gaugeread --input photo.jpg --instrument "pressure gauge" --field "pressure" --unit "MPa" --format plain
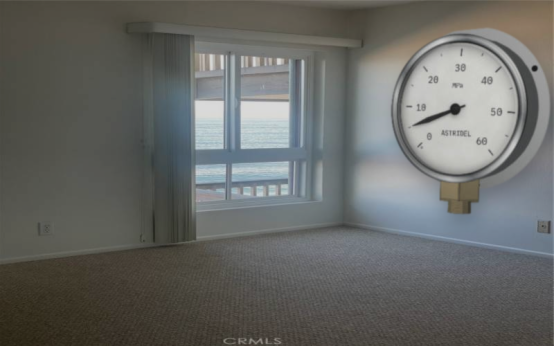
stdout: 5 MPa
